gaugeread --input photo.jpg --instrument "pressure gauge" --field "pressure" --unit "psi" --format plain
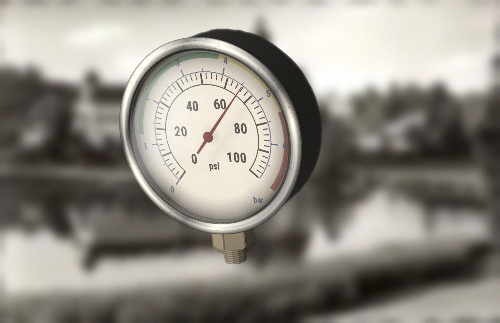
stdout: 66 psi
